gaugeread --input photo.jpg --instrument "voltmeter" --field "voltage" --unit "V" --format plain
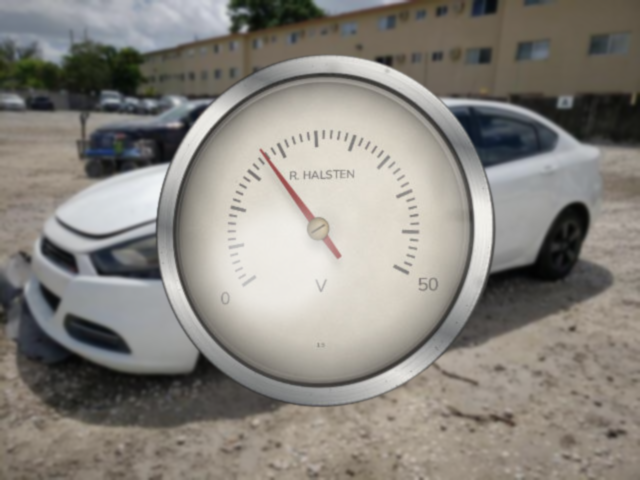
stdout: 18 V
